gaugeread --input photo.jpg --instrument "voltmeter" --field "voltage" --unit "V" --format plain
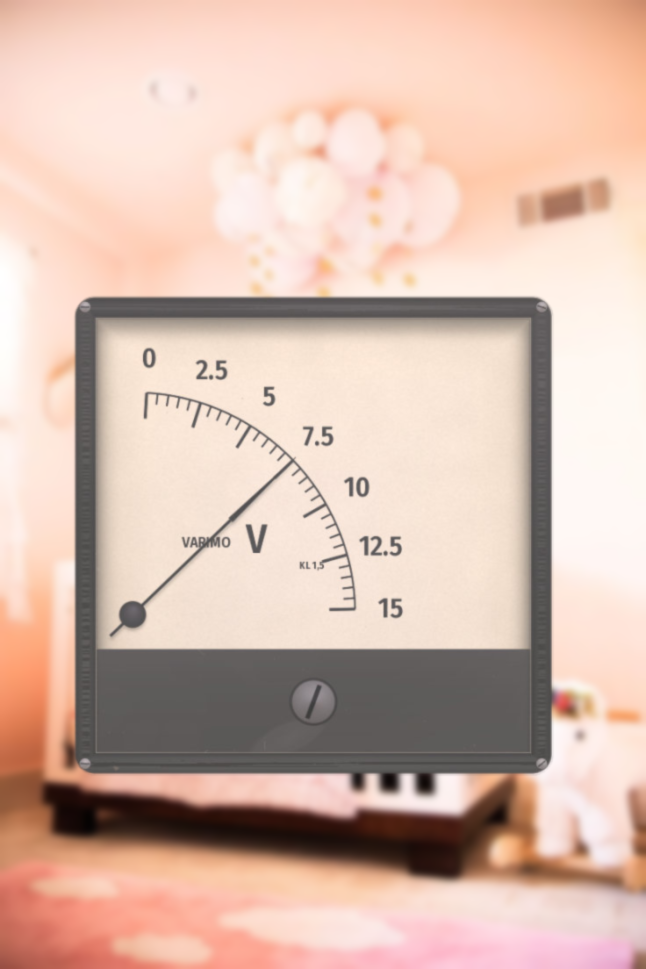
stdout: 7.5 V
